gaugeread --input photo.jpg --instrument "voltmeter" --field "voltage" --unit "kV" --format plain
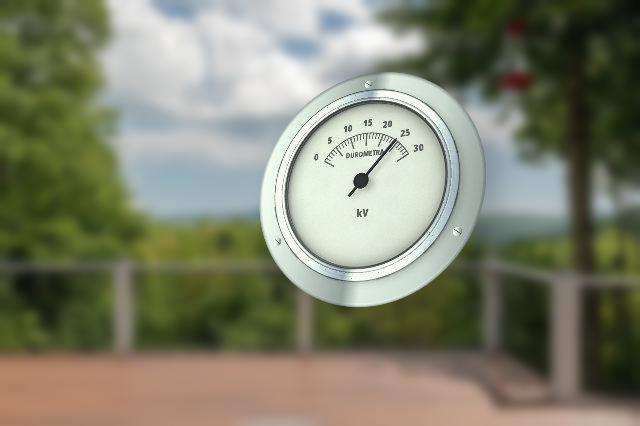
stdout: 25 kV
